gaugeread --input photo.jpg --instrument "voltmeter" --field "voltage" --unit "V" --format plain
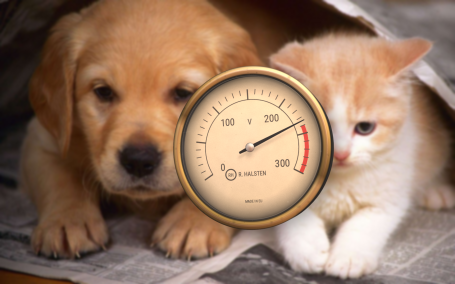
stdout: 235 V
